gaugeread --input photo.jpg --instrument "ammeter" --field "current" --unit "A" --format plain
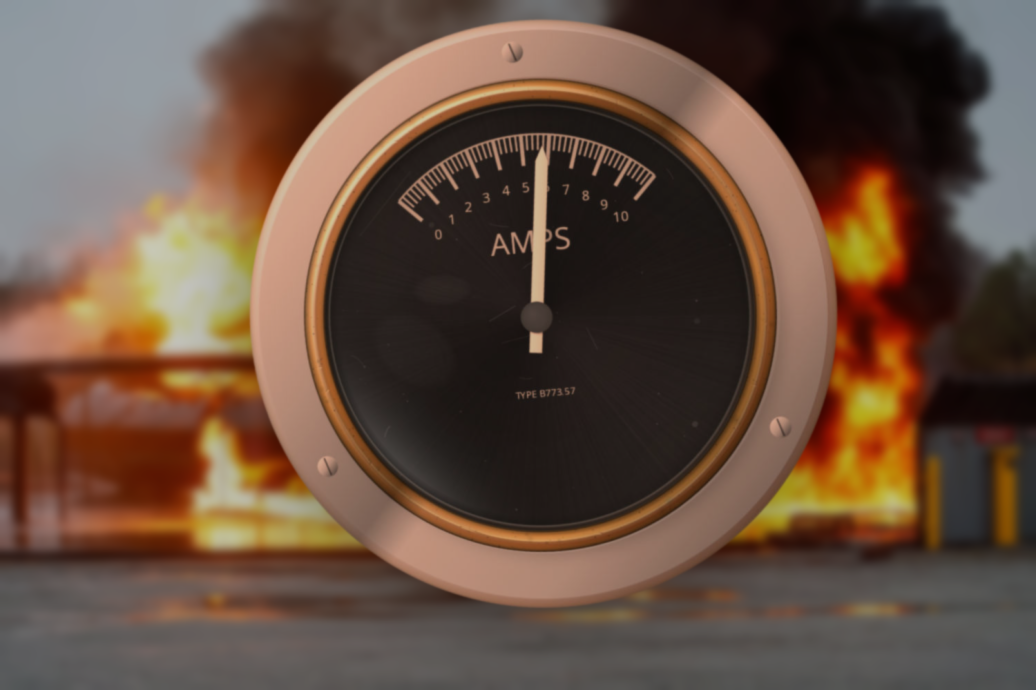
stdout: 5.8 A
